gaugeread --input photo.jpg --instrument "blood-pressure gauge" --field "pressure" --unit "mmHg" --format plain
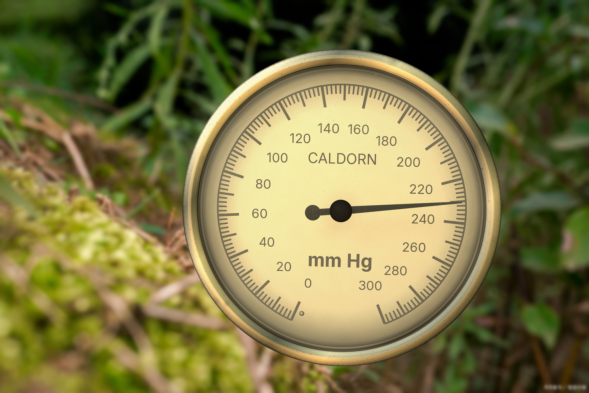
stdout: 230 mmHg
